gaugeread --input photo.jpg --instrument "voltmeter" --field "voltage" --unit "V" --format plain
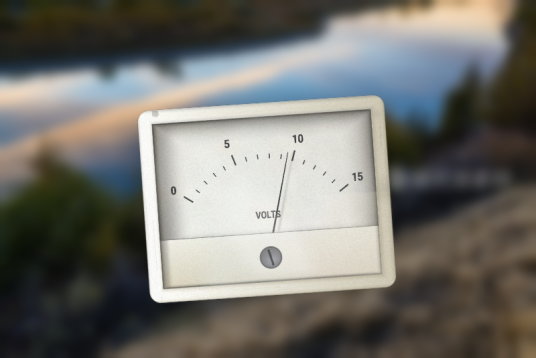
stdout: 9.5 V
